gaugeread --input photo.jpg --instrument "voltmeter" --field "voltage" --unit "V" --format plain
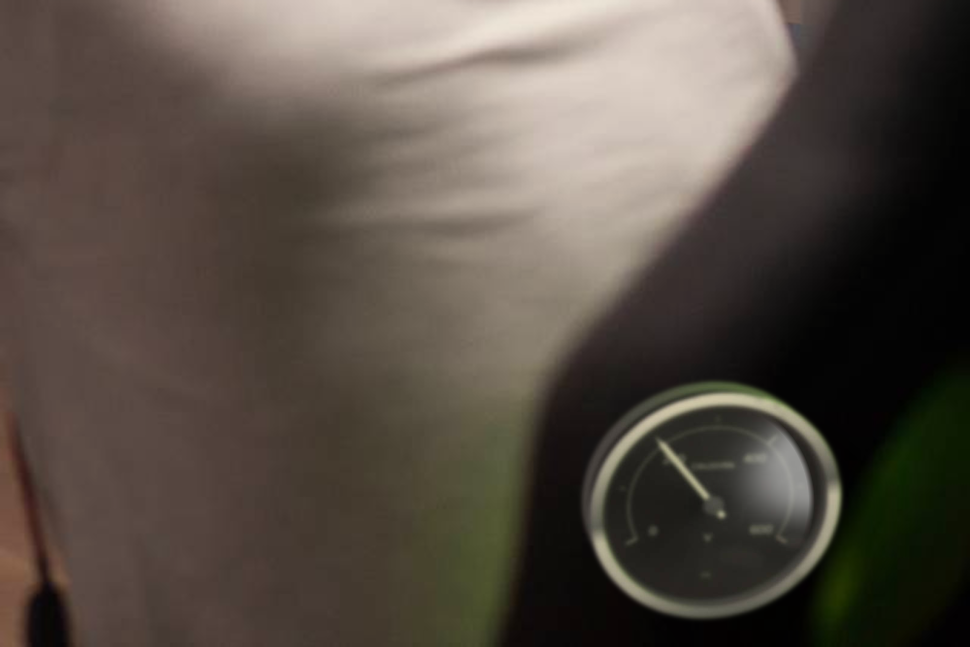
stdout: 200 V
